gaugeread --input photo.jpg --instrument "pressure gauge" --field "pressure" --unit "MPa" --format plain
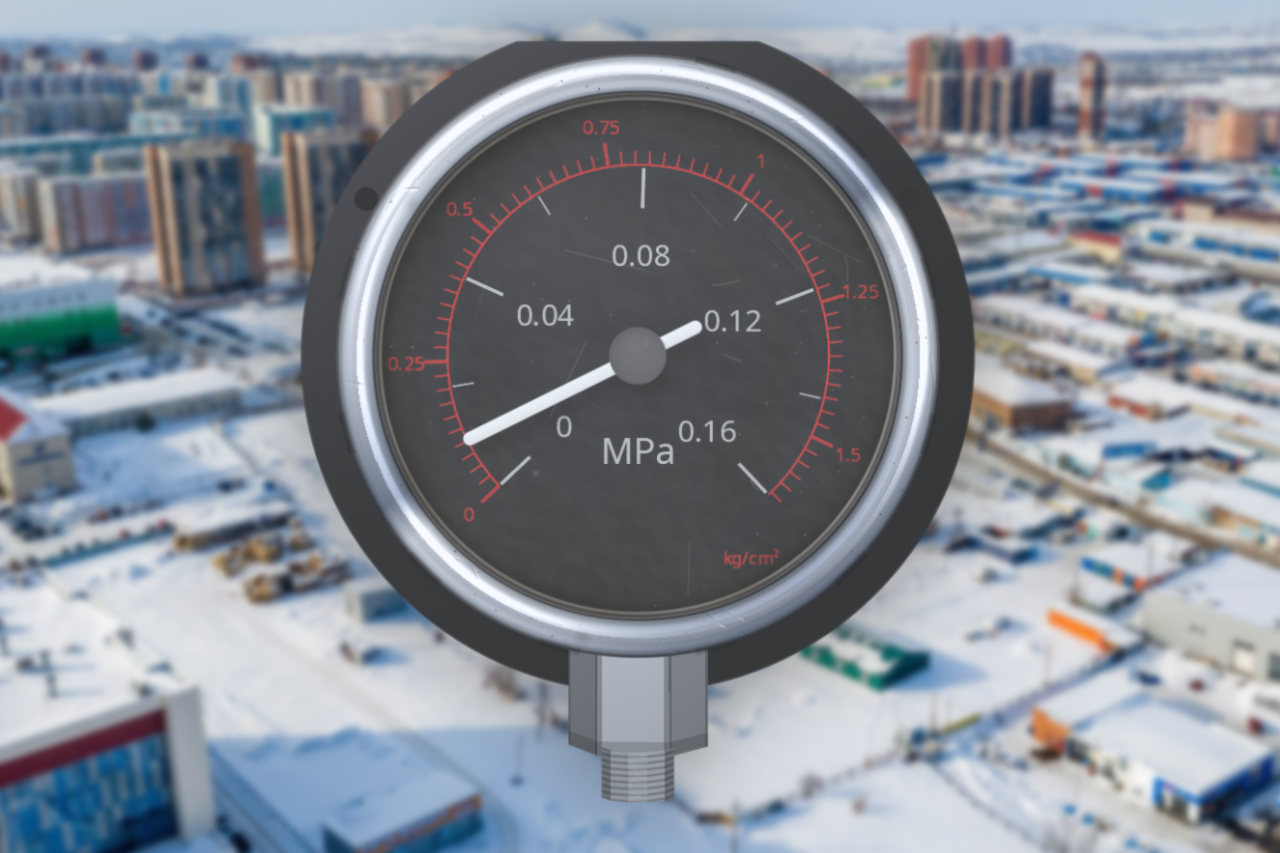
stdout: 0.01 MPa
